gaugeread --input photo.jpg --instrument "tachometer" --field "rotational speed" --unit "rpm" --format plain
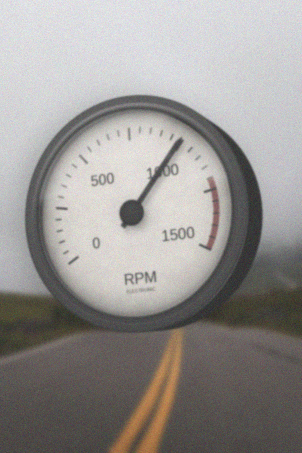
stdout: 1000 rpm
